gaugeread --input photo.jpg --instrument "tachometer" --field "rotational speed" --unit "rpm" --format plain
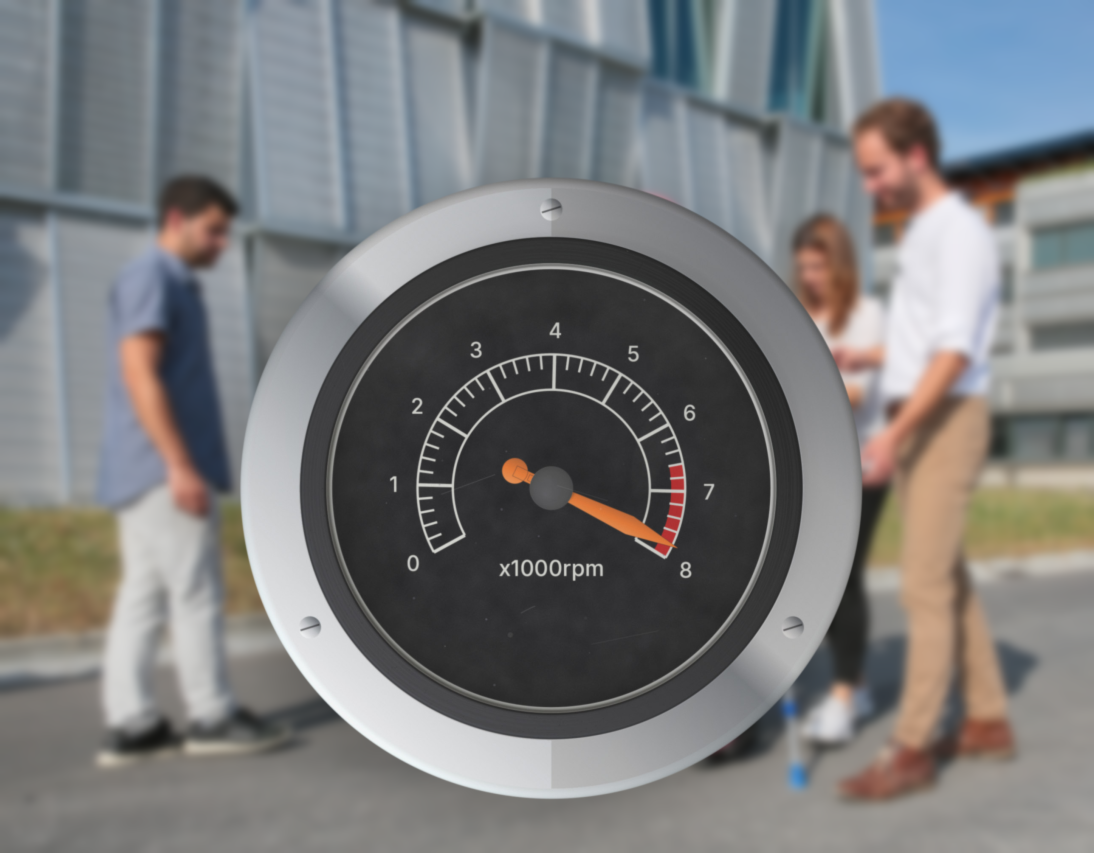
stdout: 7800 rpm
